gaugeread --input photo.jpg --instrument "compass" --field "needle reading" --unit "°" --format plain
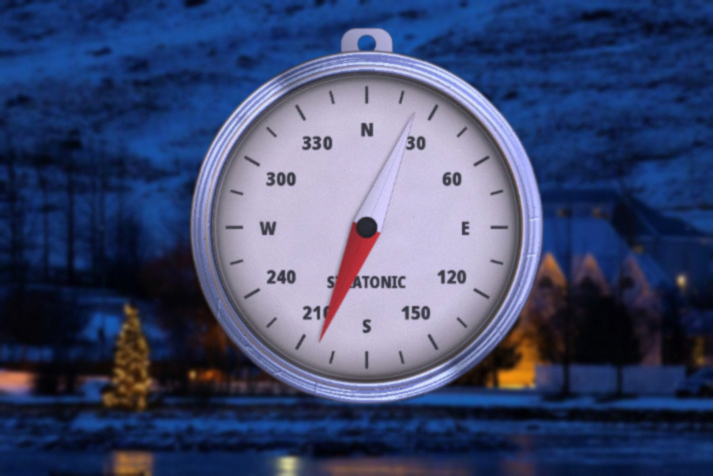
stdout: 202.5 °
